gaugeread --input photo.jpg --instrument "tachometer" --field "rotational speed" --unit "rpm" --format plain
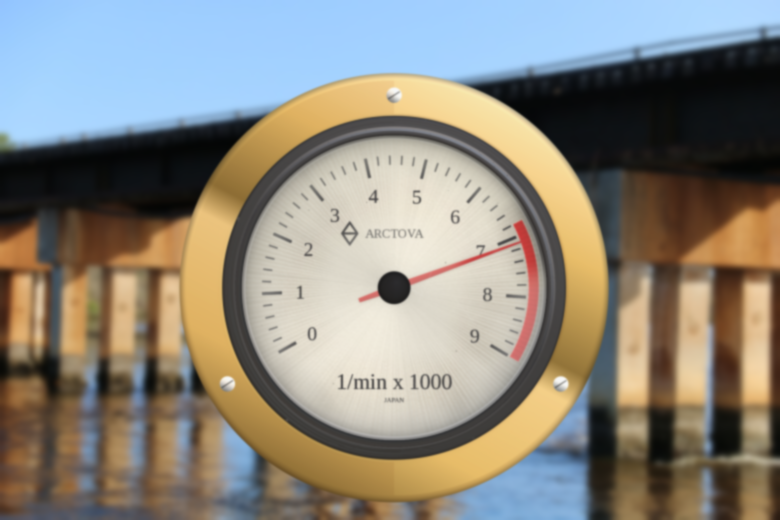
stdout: 7100 rpm
